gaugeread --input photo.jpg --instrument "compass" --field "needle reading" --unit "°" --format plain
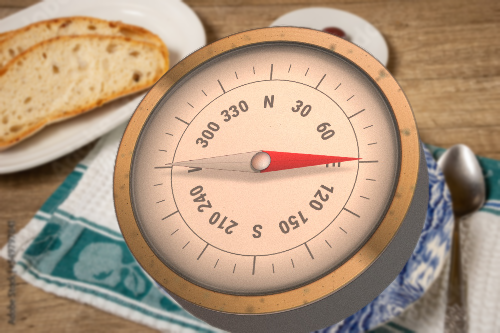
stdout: 90 °
